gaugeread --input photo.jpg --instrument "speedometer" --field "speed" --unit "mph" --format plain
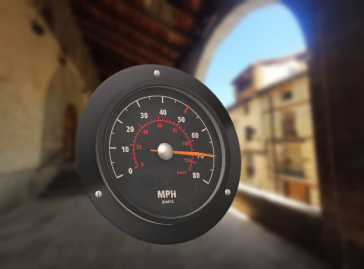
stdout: 70 mph
